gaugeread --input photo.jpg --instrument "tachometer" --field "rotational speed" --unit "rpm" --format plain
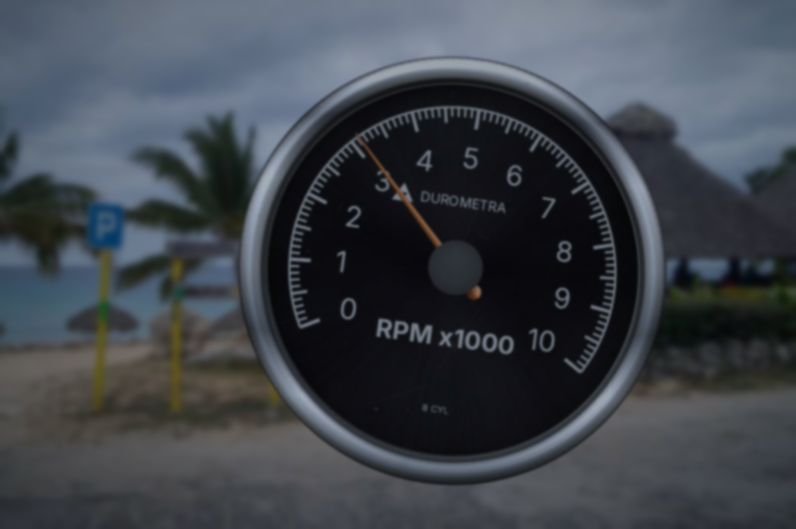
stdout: 3100 rpm
